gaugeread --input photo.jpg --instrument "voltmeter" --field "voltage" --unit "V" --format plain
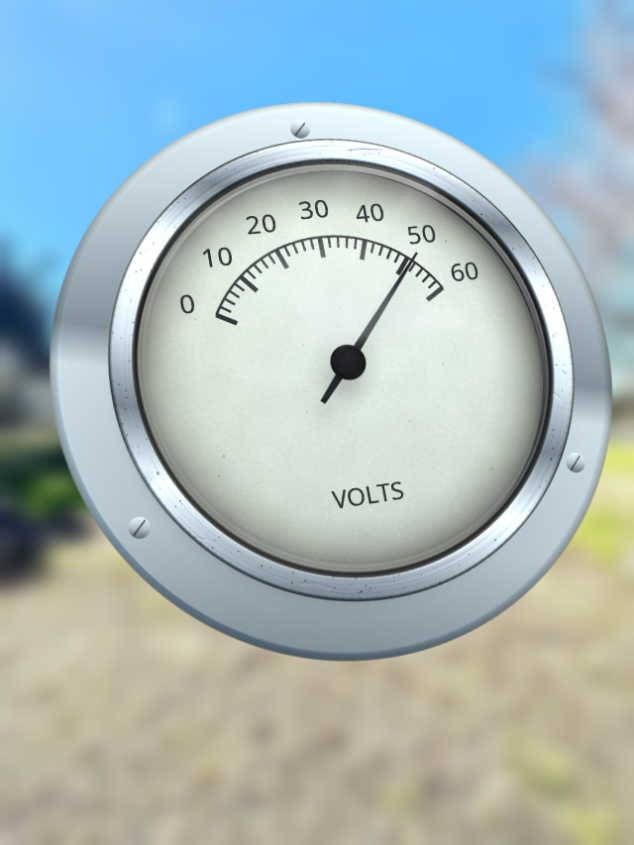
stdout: 51 V
